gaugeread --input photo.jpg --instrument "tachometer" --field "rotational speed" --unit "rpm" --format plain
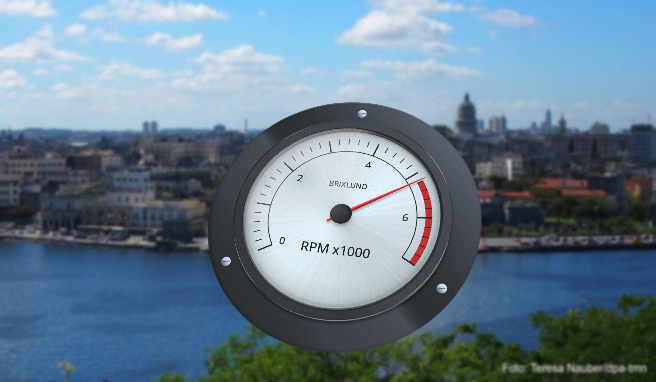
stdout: 5200 rpm
